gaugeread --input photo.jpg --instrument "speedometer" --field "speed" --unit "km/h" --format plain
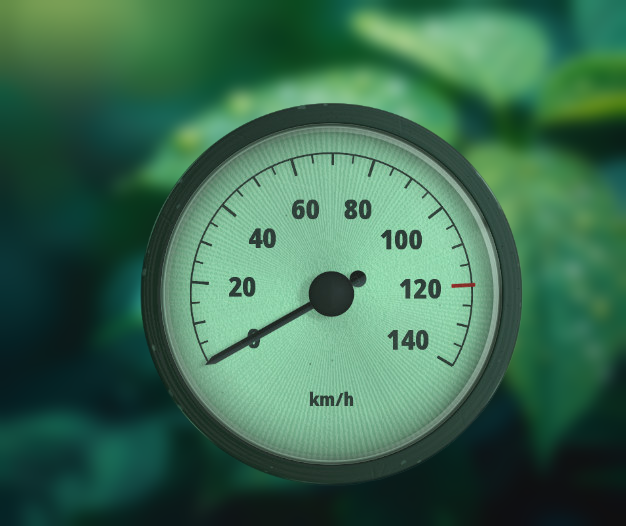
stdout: 0 km/h
